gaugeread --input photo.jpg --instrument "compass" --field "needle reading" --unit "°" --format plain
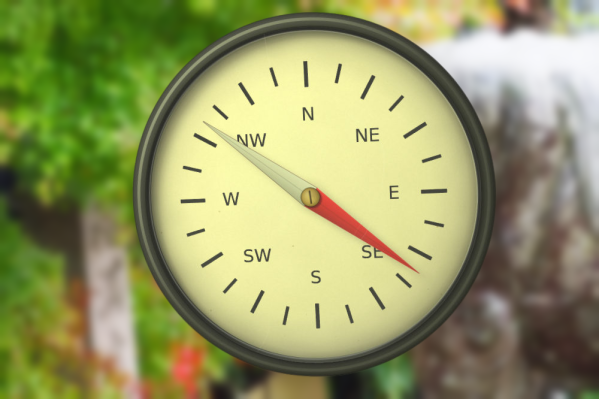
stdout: 127.5 °
